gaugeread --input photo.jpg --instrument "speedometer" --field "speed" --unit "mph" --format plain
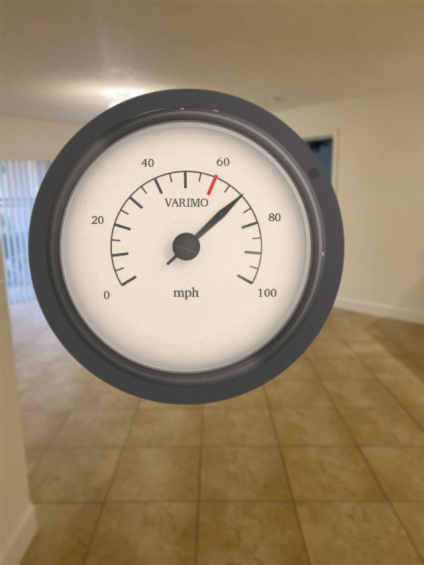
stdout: 70 mph
